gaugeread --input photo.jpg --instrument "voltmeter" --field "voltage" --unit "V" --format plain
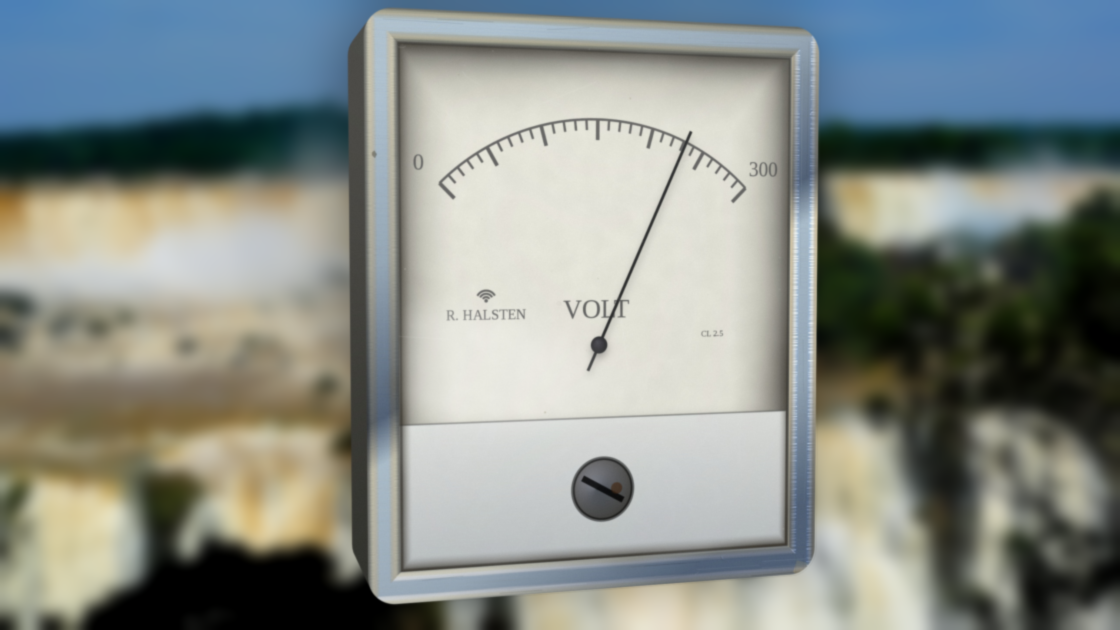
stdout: 230 V
